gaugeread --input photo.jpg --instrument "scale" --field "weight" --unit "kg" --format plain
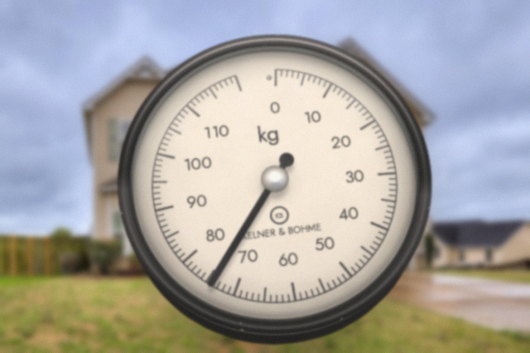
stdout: 74 kg
